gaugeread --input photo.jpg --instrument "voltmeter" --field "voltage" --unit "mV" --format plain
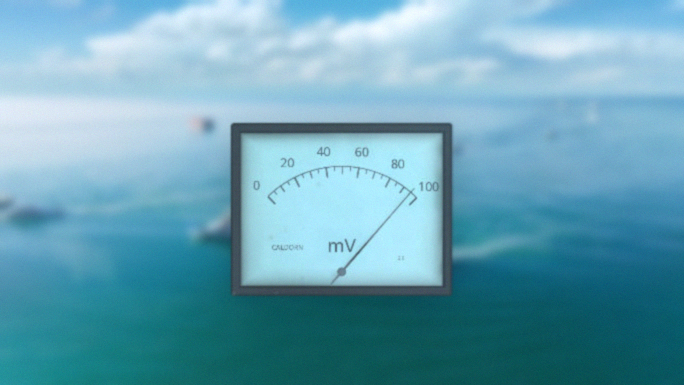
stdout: 95 mV
